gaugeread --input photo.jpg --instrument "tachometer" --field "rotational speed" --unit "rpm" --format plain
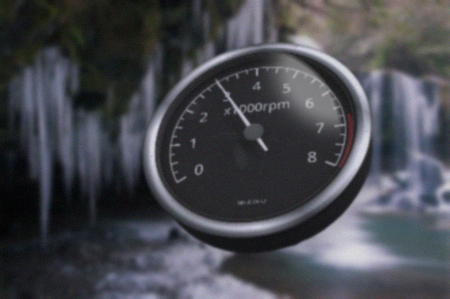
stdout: 3000 rpm
